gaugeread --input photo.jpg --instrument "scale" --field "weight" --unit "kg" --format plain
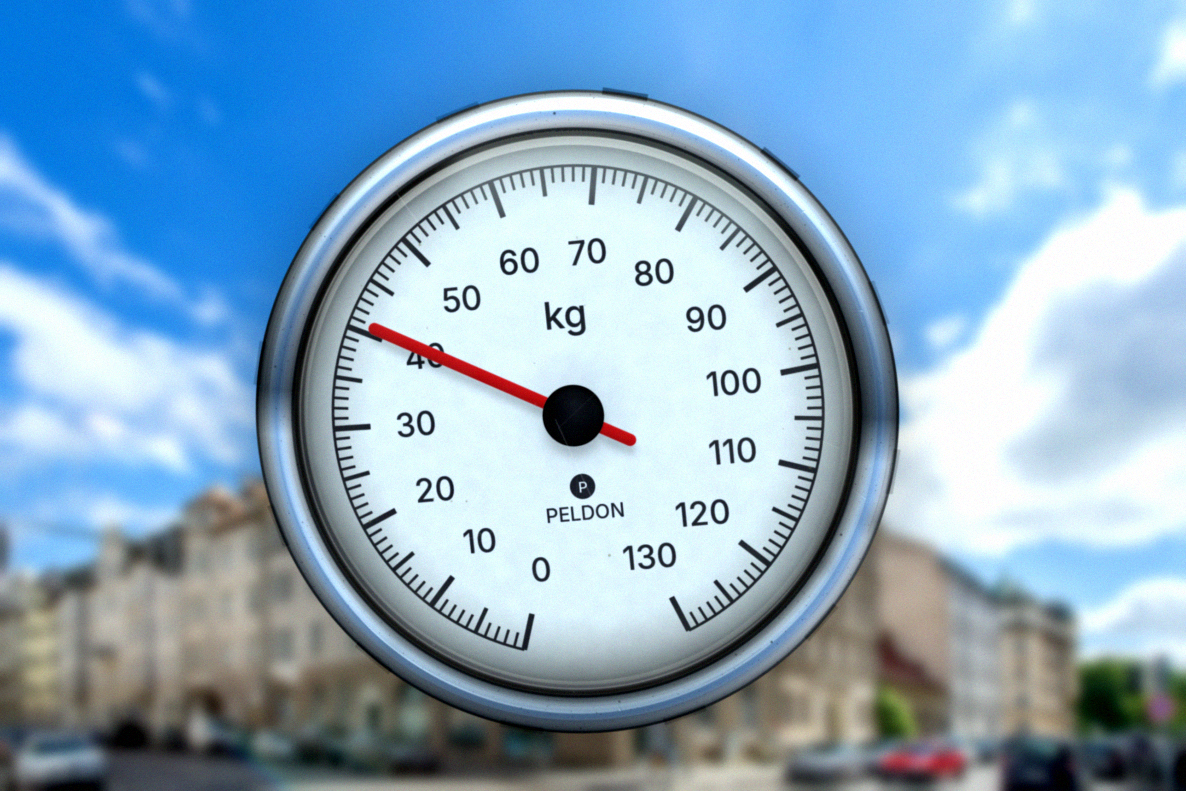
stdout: 41 kg
